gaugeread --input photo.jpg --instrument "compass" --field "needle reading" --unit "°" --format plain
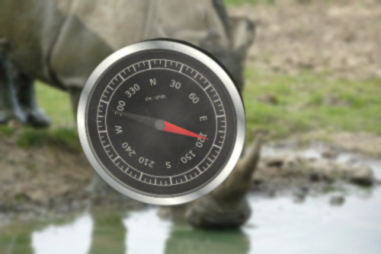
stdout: 115 °
